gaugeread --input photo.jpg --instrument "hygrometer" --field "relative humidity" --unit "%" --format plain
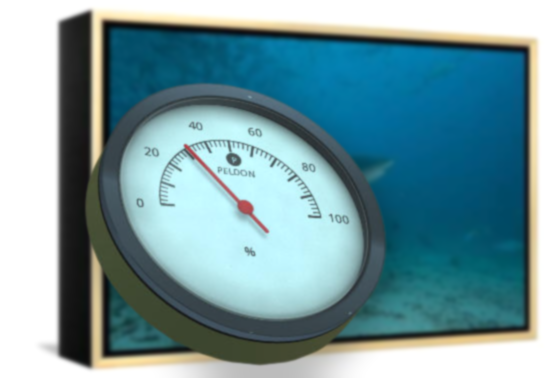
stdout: 30 %
